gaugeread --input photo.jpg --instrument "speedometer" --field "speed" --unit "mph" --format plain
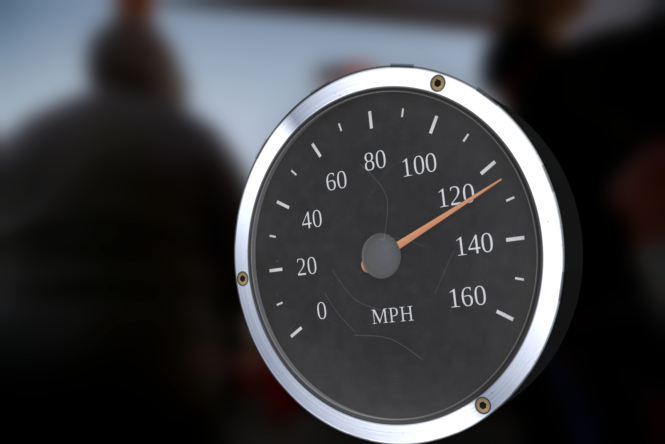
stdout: 125 mph
